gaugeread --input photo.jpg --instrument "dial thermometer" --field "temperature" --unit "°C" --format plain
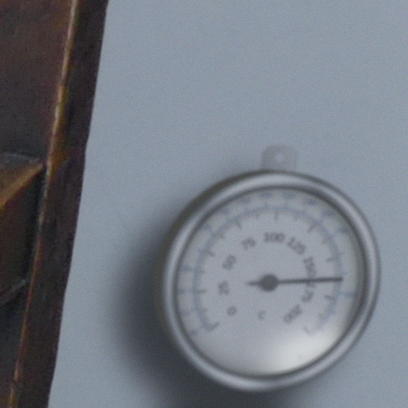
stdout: 162.5 °C
